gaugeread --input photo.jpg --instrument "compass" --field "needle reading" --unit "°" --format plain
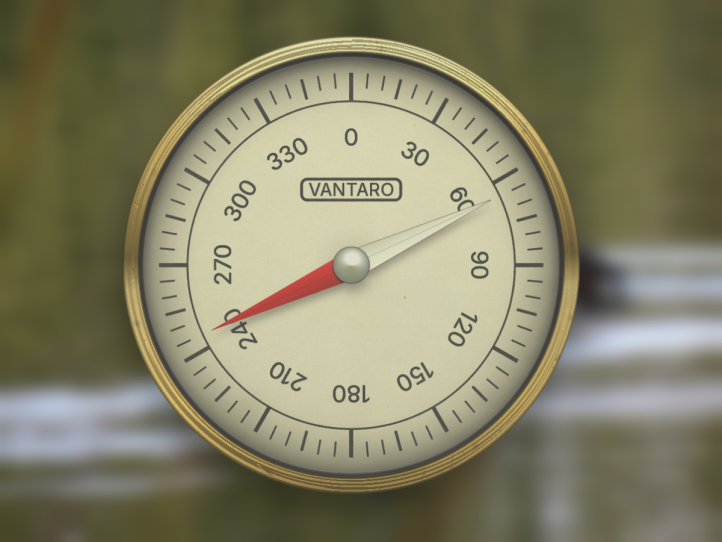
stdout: 245 °
